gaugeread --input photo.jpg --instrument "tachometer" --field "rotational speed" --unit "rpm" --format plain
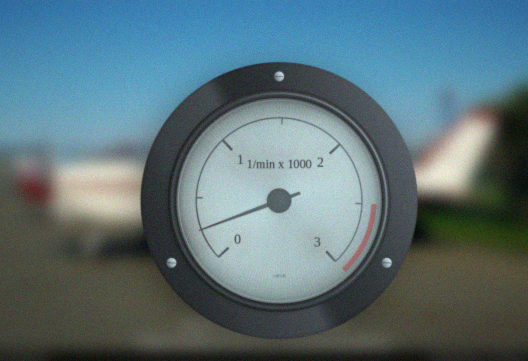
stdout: 250 rpm
